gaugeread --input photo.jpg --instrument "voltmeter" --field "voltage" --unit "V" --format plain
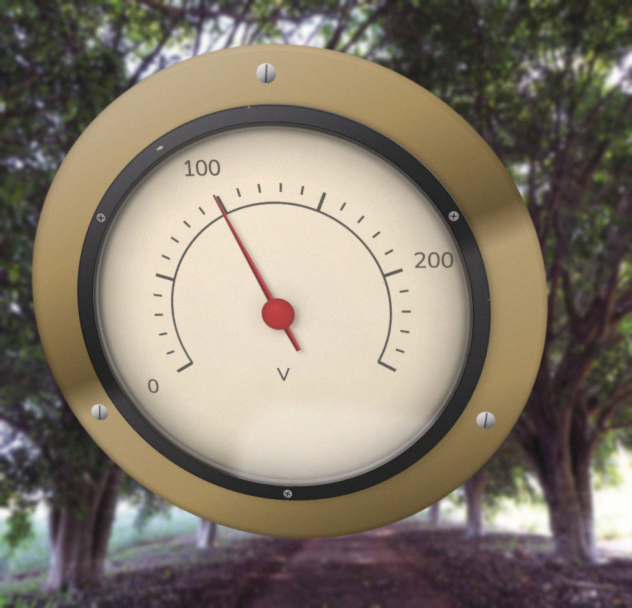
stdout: 100 V
